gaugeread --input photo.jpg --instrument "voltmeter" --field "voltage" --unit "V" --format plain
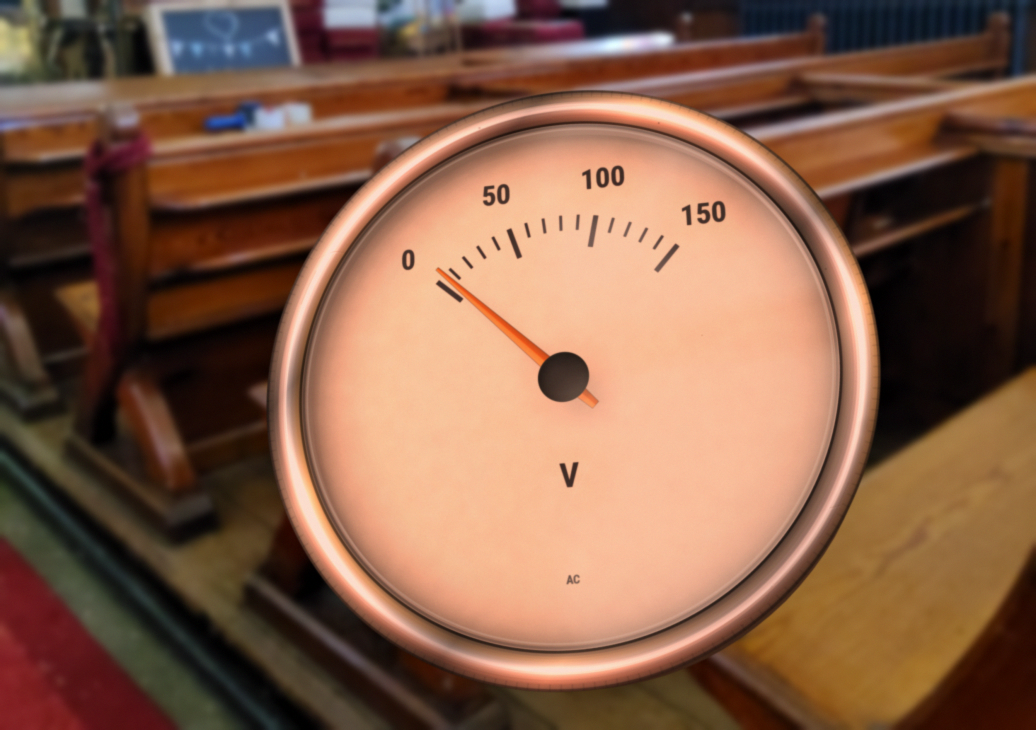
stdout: 5 V
